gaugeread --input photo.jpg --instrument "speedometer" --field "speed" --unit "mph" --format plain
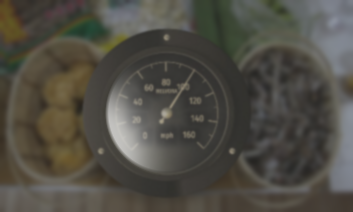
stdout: 100 mph
